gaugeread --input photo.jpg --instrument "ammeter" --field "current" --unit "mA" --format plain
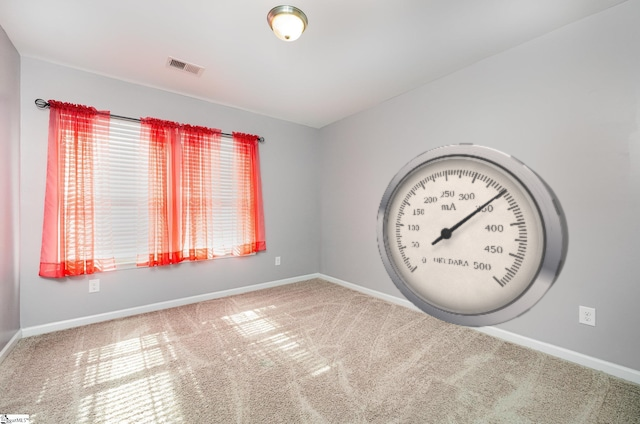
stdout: 350 mA
